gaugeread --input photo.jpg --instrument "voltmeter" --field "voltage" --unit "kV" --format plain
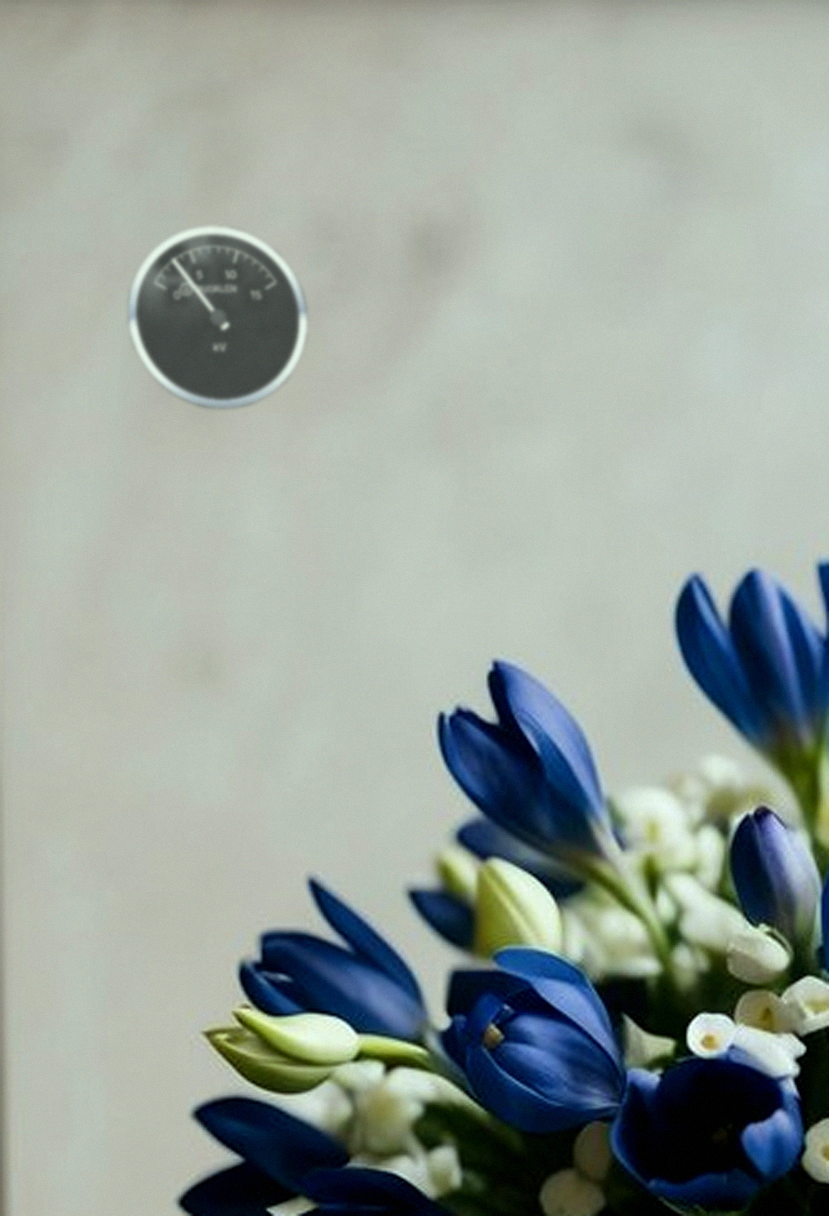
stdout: 3 kV
